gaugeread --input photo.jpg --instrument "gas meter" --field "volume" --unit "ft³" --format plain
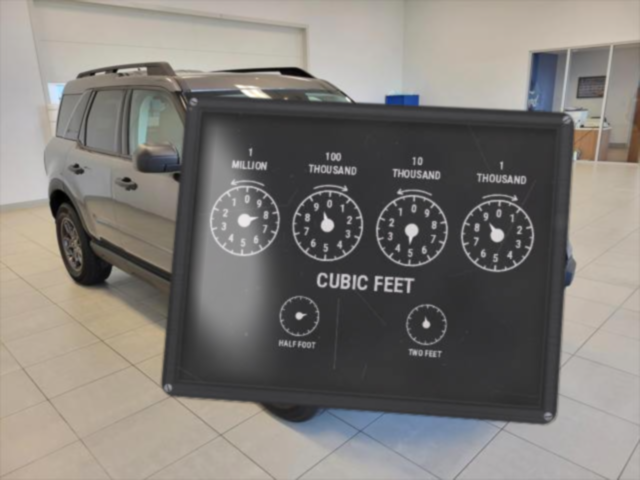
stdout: 794900 ft³
